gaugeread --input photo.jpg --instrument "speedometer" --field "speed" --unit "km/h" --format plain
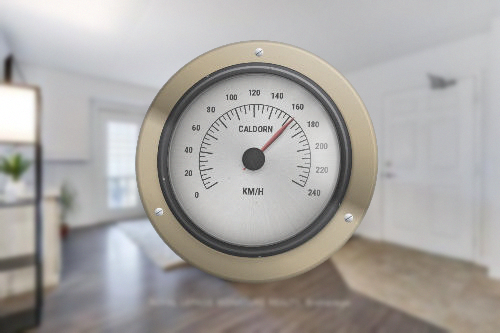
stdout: 165 km/h
